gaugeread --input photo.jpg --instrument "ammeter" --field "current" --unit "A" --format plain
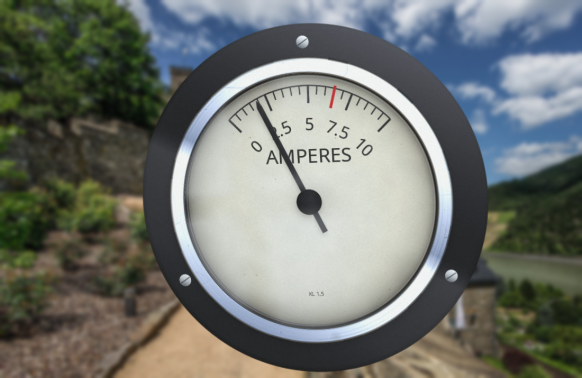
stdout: 2 A
